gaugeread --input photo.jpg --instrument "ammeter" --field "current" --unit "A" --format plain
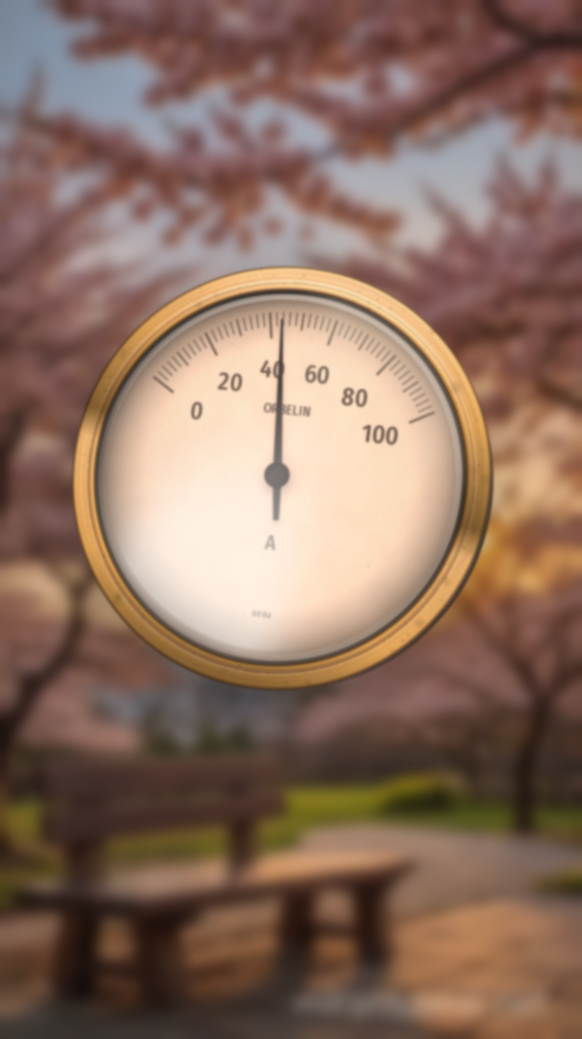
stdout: 44 A
